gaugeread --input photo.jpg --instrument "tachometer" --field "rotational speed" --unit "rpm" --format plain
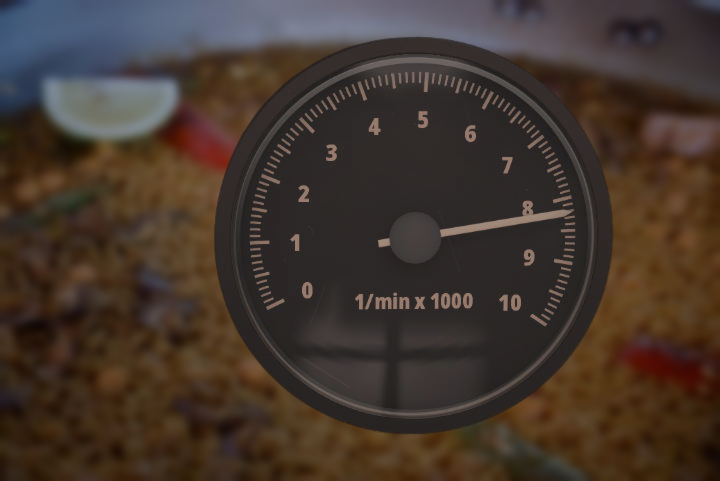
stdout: 8200 rpm
